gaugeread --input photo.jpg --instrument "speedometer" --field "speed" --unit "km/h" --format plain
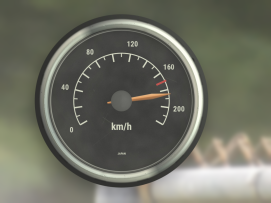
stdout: 185 km/h
